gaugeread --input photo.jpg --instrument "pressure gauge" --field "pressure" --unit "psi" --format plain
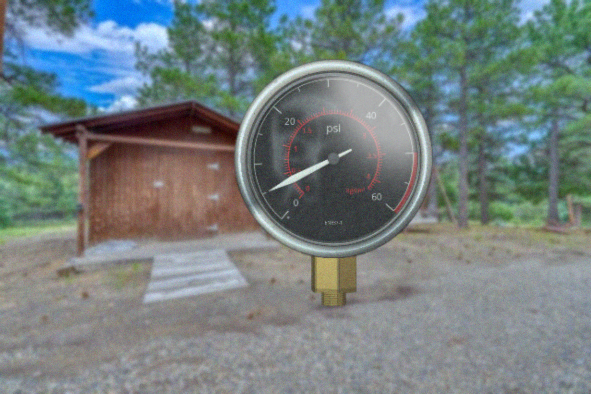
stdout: 5 psi
